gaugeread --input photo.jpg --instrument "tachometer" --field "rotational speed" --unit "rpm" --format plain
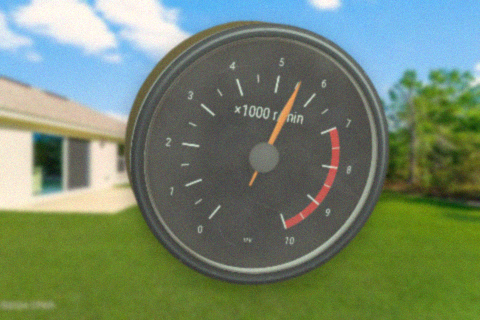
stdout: 5500 rpm
